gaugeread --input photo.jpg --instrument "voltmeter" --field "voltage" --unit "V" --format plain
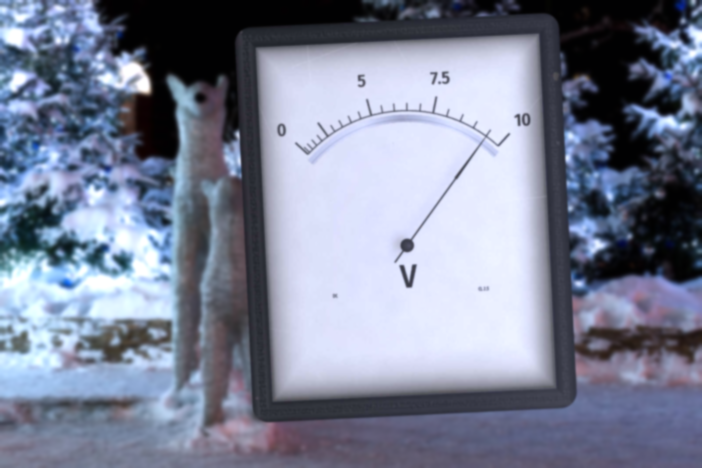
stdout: 9.5 V
